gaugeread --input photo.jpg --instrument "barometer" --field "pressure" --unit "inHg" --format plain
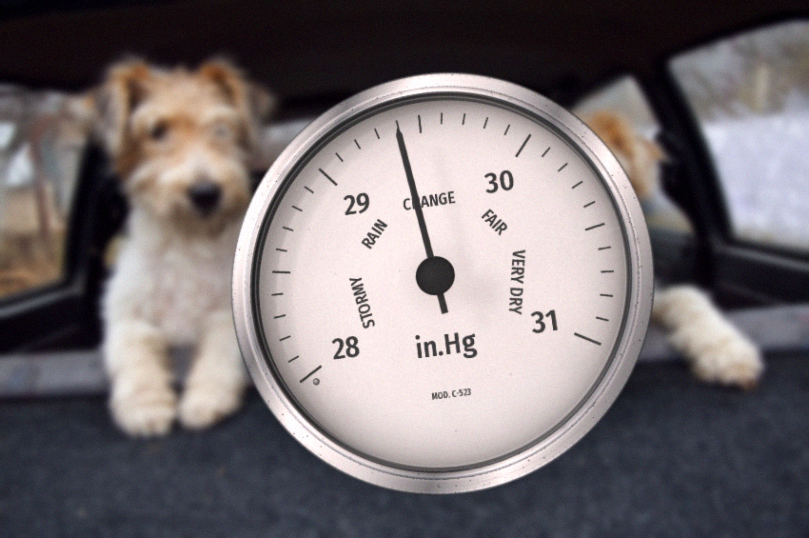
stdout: 29.4 inHg
